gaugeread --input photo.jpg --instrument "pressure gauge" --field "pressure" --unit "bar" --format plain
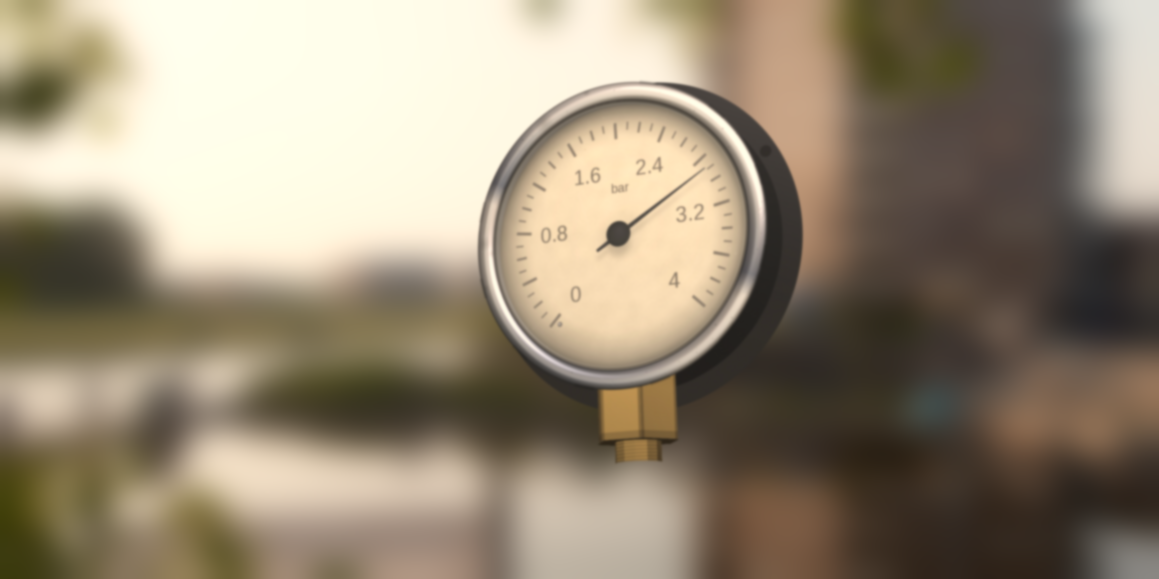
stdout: 2.9 bar
